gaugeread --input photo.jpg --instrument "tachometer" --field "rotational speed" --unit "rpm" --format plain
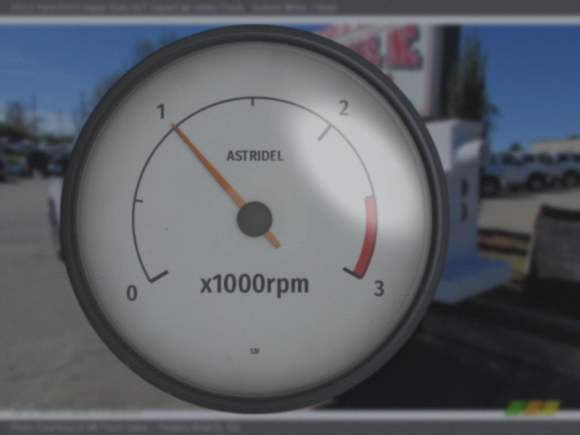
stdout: 1000 rpm
